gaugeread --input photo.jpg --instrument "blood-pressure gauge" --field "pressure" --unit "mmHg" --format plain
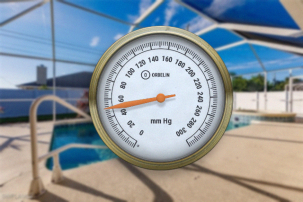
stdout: 50 mmHg
